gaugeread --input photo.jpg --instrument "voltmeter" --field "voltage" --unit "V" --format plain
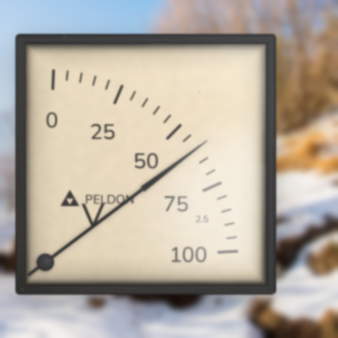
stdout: 60 V
